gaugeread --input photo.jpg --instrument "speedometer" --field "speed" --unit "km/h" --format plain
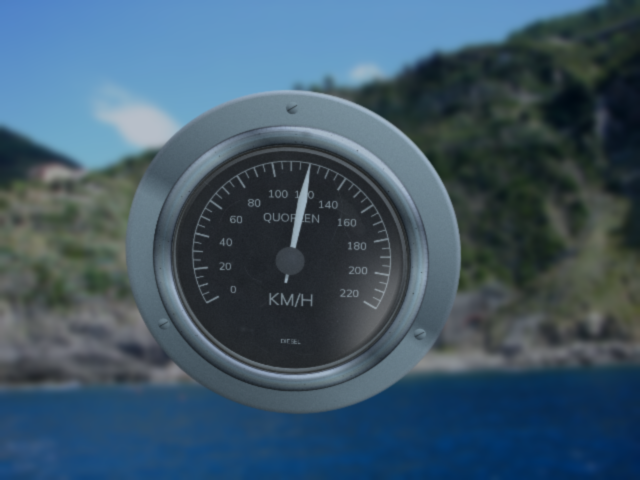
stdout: 120 km/h
